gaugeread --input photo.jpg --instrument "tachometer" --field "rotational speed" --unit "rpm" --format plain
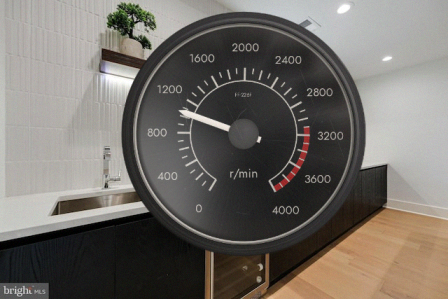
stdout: 1050 rpm
